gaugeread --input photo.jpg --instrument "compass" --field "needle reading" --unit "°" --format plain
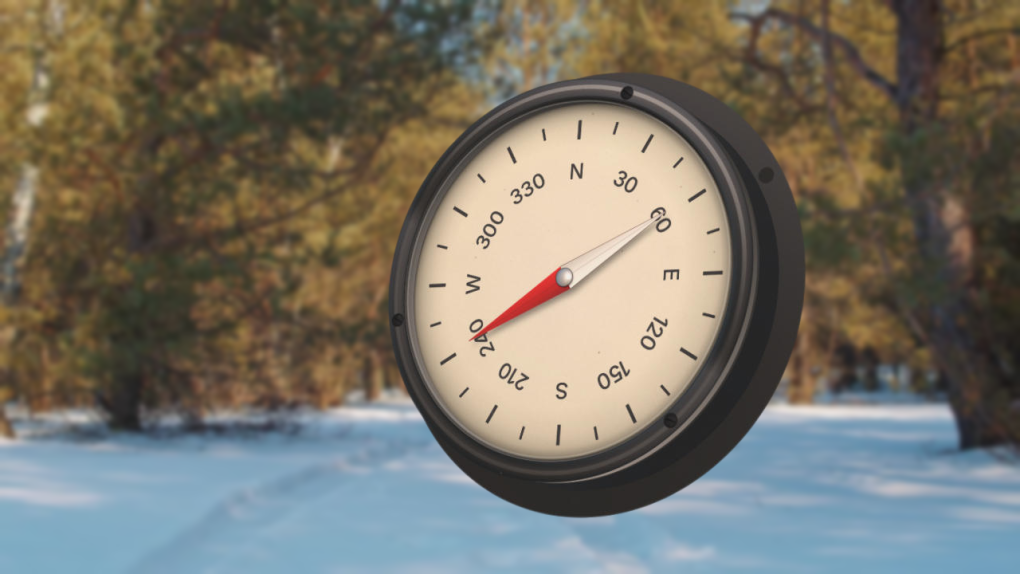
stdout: 240 °
